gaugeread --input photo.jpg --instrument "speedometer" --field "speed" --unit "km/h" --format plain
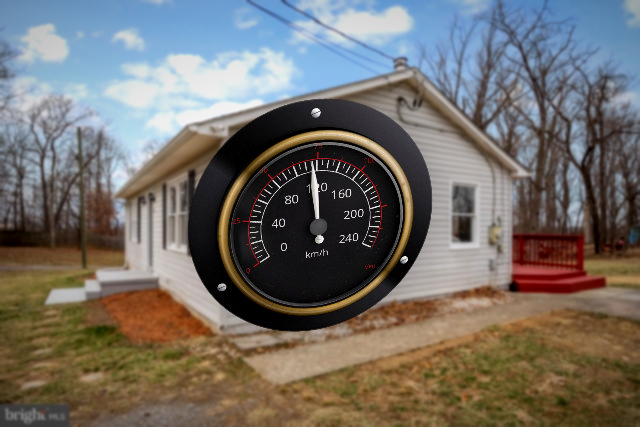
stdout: 115 km/h
